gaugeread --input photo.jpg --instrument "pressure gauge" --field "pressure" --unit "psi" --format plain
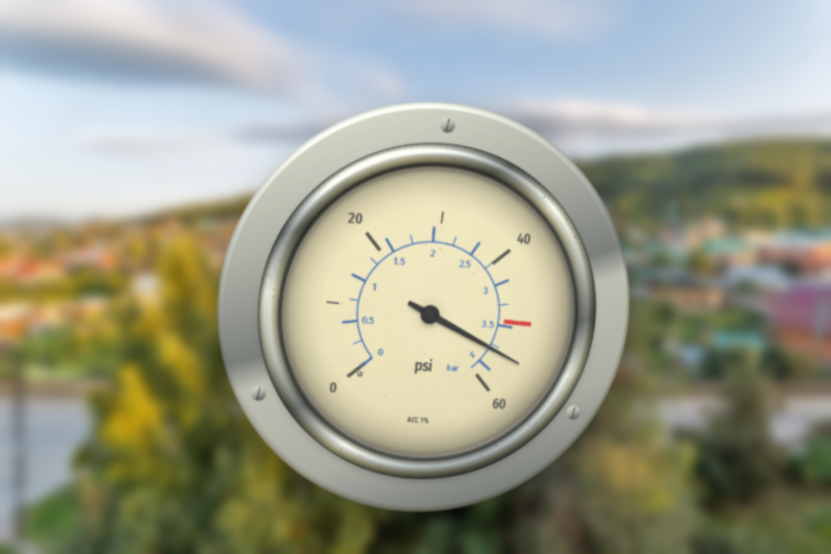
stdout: 55 psi
